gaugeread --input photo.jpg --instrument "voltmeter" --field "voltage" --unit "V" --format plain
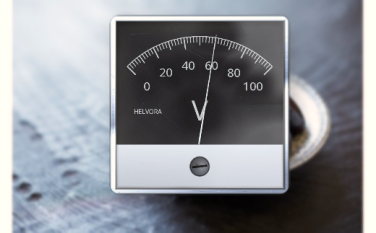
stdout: 60 V
